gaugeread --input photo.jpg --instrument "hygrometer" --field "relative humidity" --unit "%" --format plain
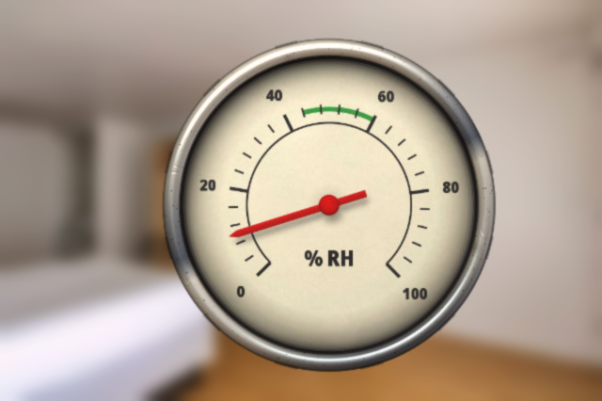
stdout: 10 %
